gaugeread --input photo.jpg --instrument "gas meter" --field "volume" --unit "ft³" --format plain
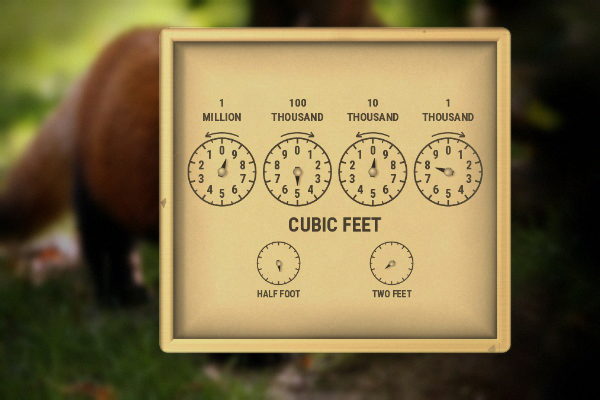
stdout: 949800 ft³
